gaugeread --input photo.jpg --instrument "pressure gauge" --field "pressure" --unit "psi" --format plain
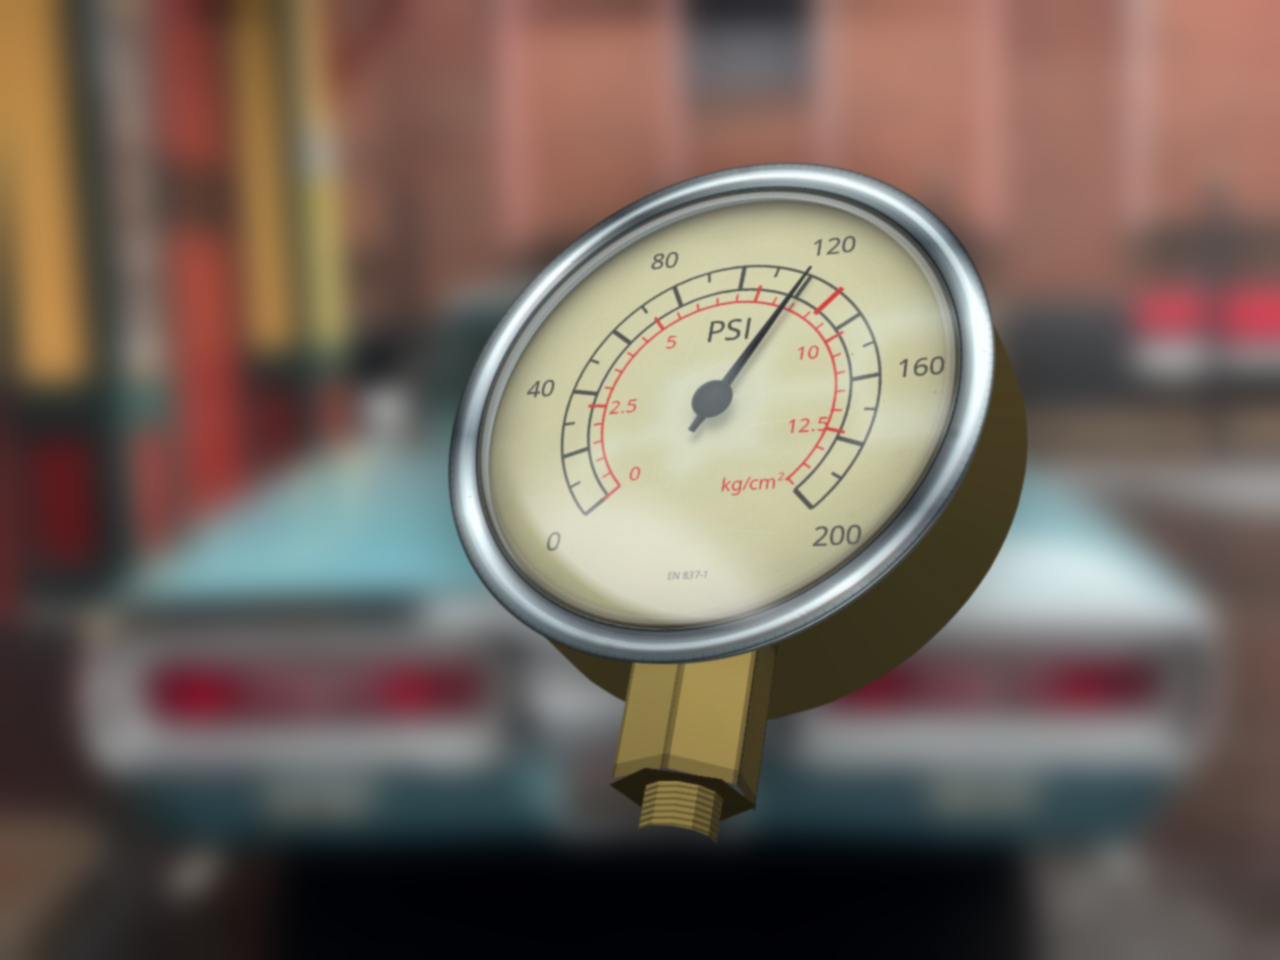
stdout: 120 psi
